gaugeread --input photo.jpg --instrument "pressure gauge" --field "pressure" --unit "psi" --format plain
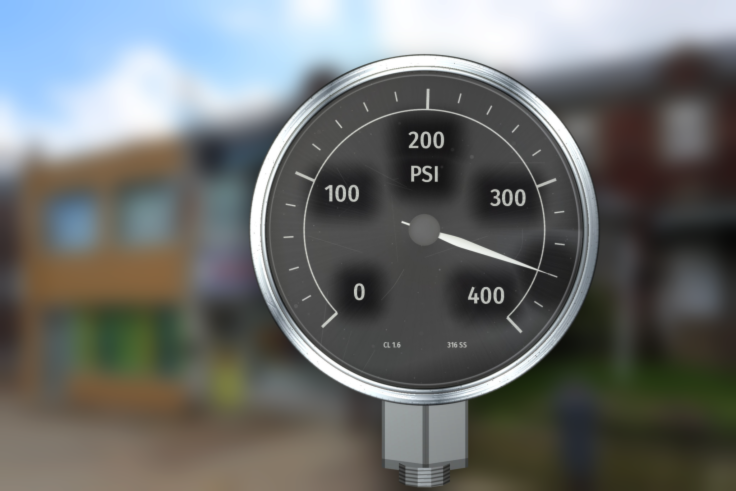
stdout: 360 psi
